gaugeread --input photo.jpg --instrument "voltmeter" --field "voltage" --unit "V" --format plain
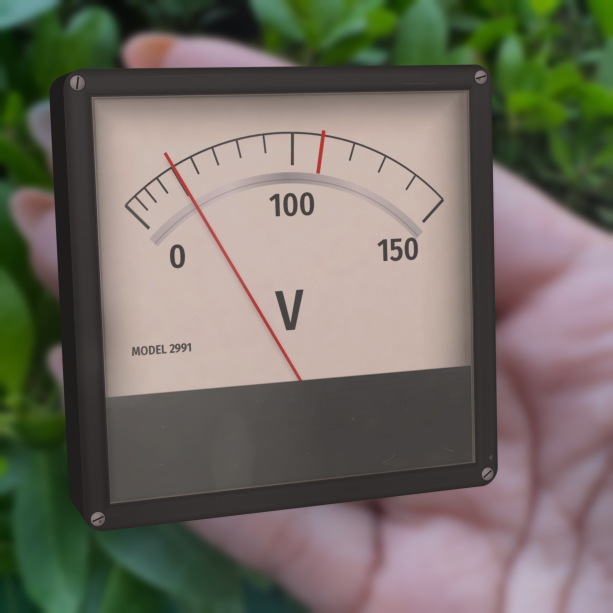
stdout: 50 V
